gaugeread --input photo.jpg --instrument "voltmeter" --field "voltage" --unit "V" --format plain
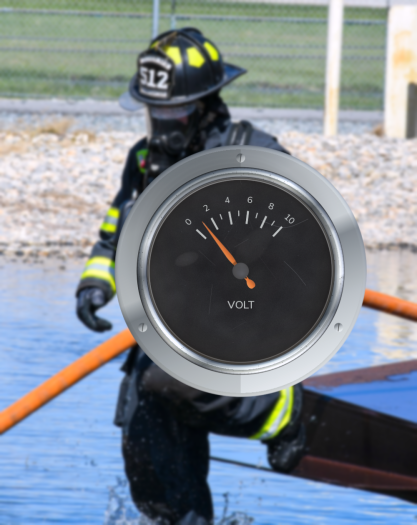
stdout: 1 V
